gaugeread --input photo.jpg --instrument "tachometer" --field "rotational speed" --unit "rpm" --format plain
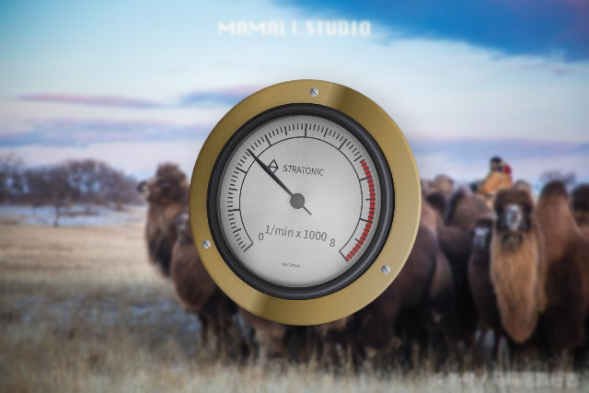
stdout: 2500 rpm
